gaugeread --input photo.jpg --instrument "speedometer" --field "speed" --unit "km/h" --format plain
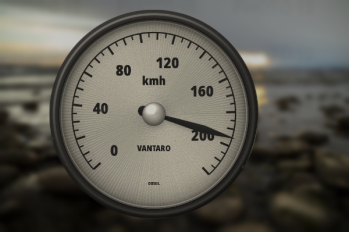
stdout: 195 km/h
